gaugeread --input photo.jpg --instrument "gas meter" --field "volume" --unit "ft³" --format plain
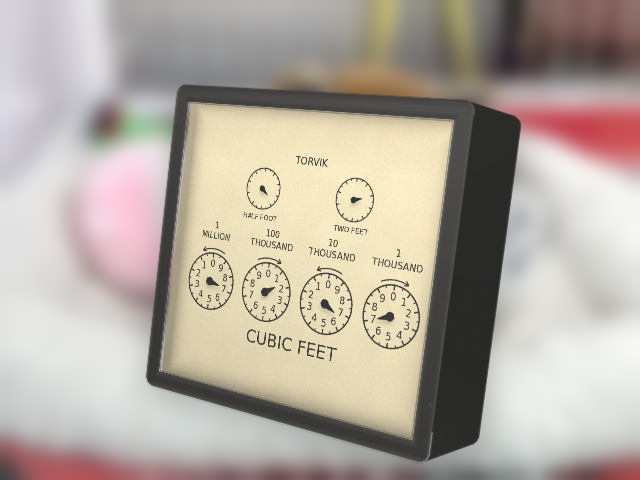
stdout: 716700 ft³
